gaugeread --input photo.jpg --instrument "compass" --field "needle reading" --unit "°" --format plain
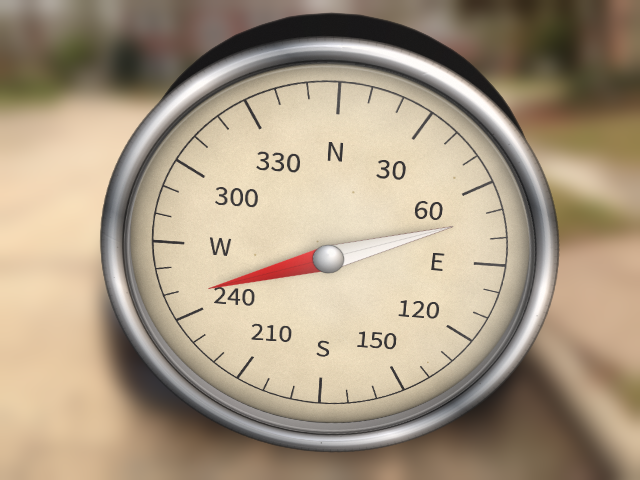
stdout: 250 °
